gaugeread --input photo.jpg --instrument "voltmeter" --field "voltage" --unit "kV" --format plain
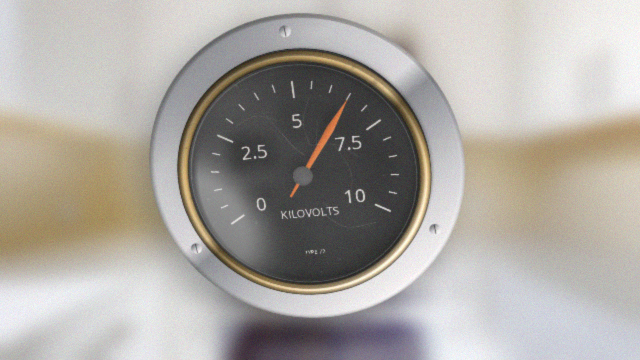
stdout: 6.5 kV
